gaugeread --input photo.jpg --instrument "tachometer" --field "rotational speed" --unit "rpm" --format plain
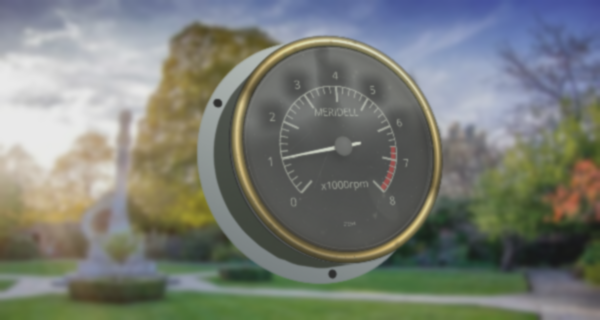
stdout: 1000 rpm
